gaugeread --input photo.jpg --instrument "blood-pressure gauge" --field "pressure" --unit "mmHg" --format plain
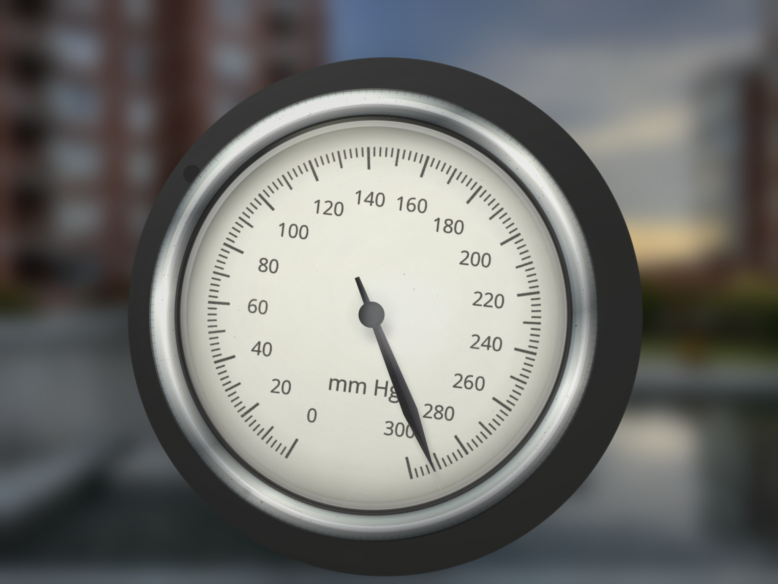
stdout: 292 mmHg
